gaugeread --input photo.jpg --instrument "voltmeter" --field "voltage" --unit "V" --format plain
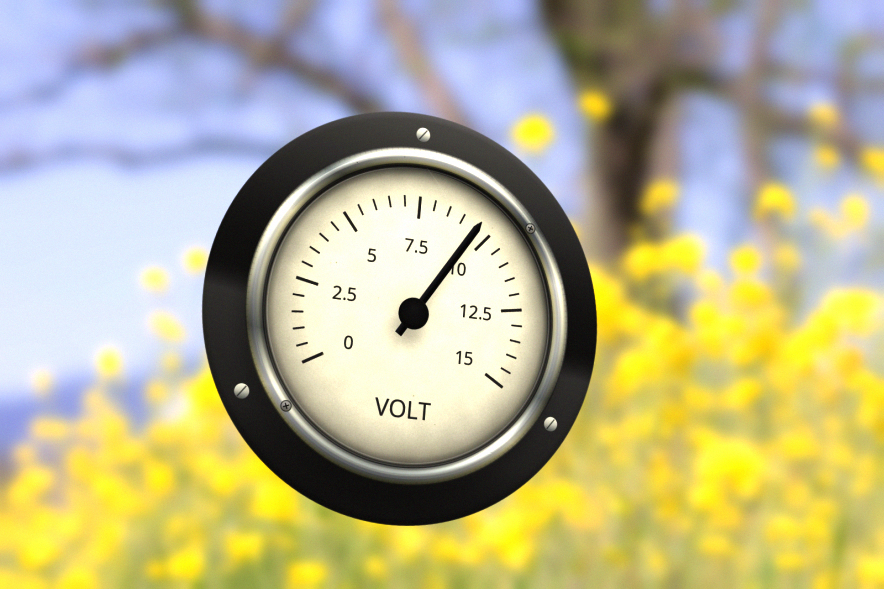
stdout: 9.5 V
